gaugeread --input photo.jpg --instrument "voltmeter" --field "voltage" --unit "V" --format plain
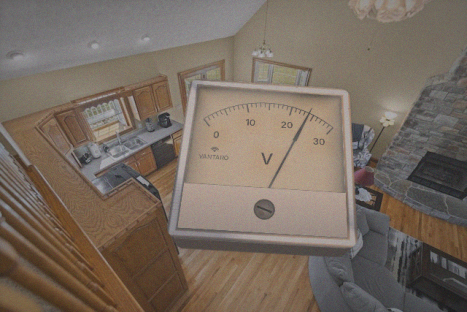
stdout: 24 V
